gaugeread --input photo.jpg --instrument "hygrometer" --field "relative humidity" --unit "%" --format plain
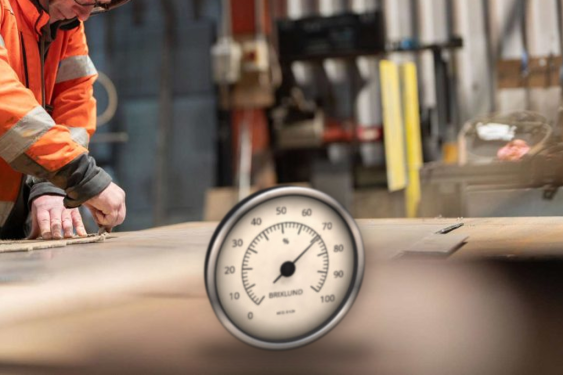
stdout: 70 %
